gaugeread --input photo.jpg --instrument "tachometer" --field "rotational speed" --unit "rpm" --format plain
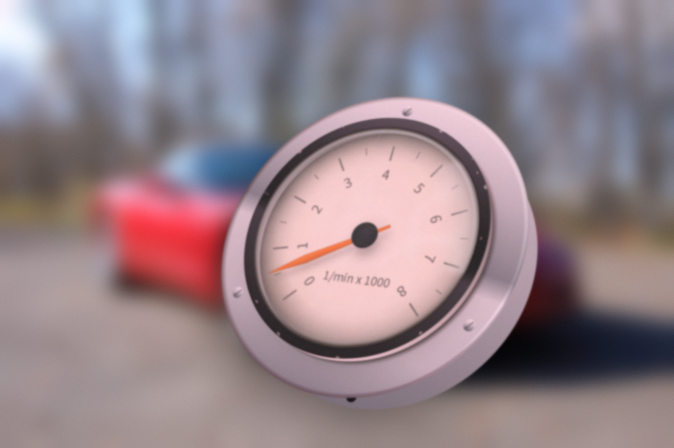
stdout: 500 rpm
